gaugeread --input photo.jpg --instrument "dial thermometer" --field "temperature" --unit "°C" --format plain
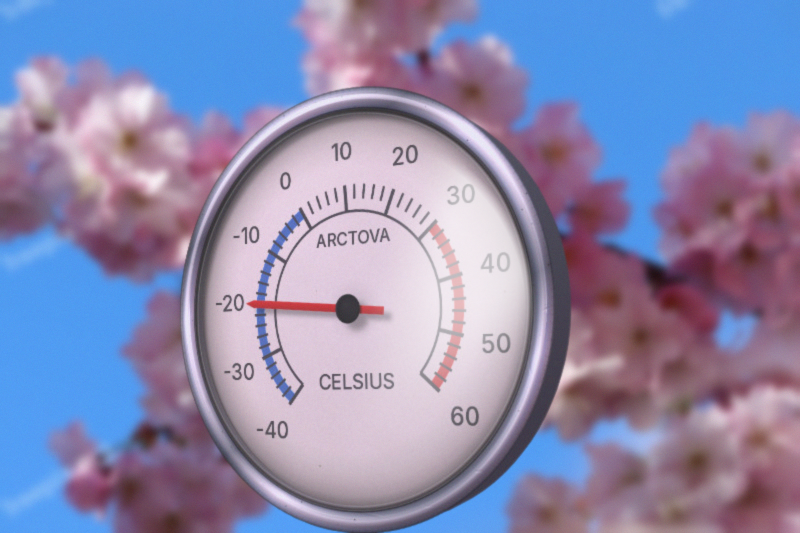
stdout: -20 °C
